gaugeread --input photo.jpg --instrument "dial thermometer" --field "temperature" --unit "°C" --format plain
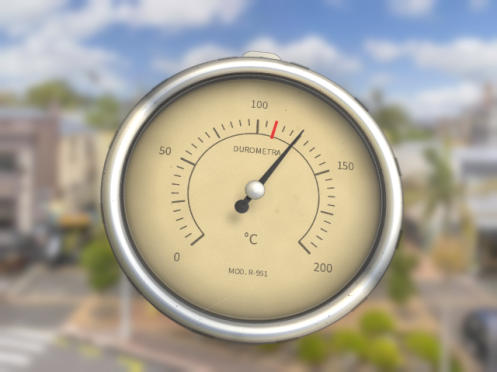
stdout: 125 °C
